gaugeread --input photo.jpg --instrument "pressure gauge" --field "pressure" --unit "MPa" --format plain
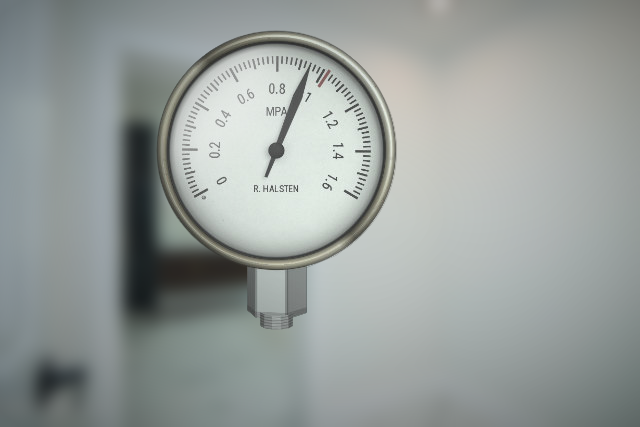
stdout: 0.94 MPa
